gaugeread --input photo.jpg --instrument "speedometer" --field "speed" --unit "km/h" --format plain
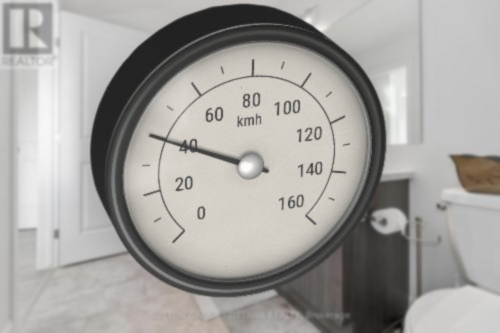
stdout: 40 km/h
